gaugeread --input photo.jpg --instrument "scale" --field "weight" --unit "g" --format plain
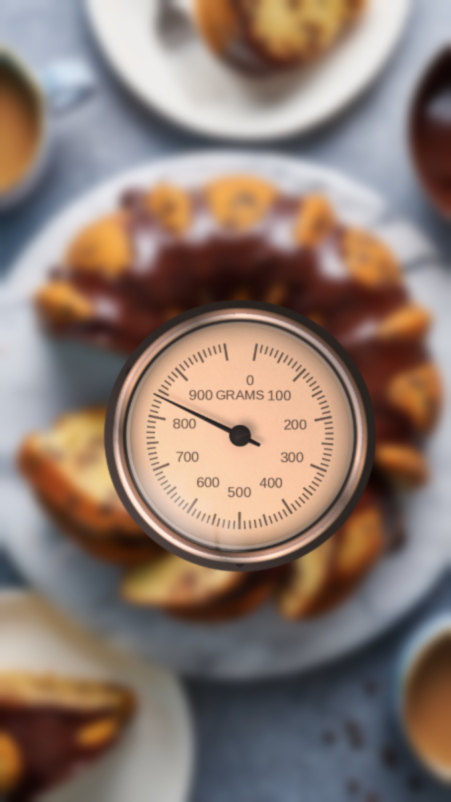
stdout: 840 g
